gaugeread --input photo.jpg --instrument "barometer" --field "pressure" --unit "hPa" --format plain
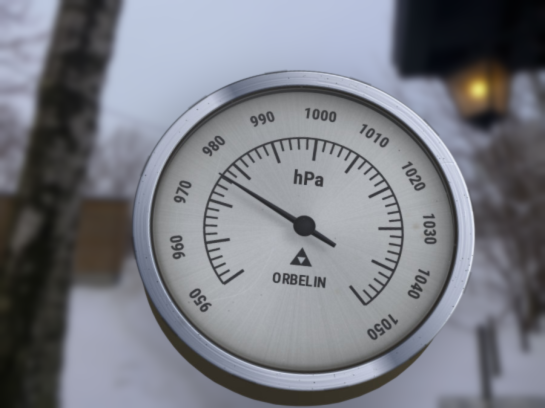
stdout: 976 hPa
